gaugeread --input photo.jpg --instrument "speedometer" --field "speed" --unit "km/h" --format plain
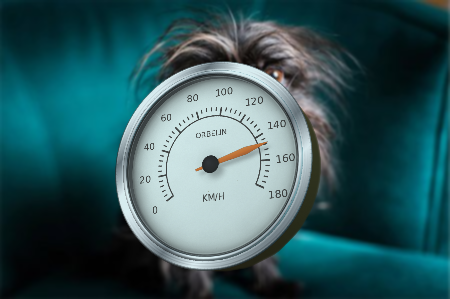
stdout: 148 km/h
